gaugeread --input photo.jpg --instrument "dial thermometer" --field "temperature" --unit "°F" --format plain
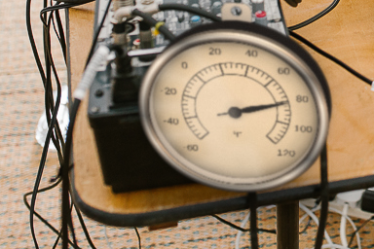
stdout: 80 °F
